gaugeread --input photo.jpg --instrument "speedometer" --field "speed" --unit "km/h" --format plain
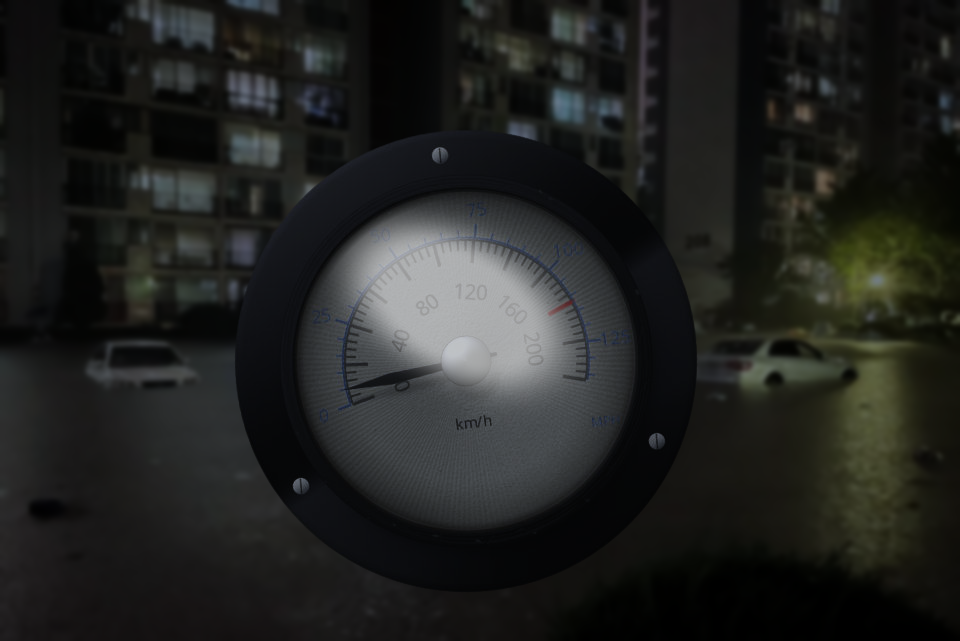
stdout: 8 km/h
